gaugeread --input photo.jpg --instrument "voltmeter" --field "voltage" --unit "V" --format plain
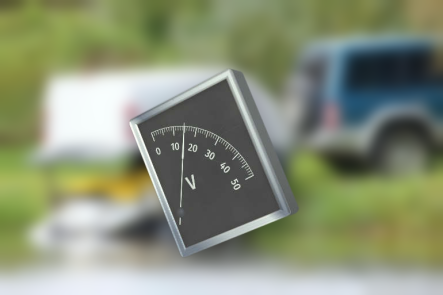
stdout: 15 V
